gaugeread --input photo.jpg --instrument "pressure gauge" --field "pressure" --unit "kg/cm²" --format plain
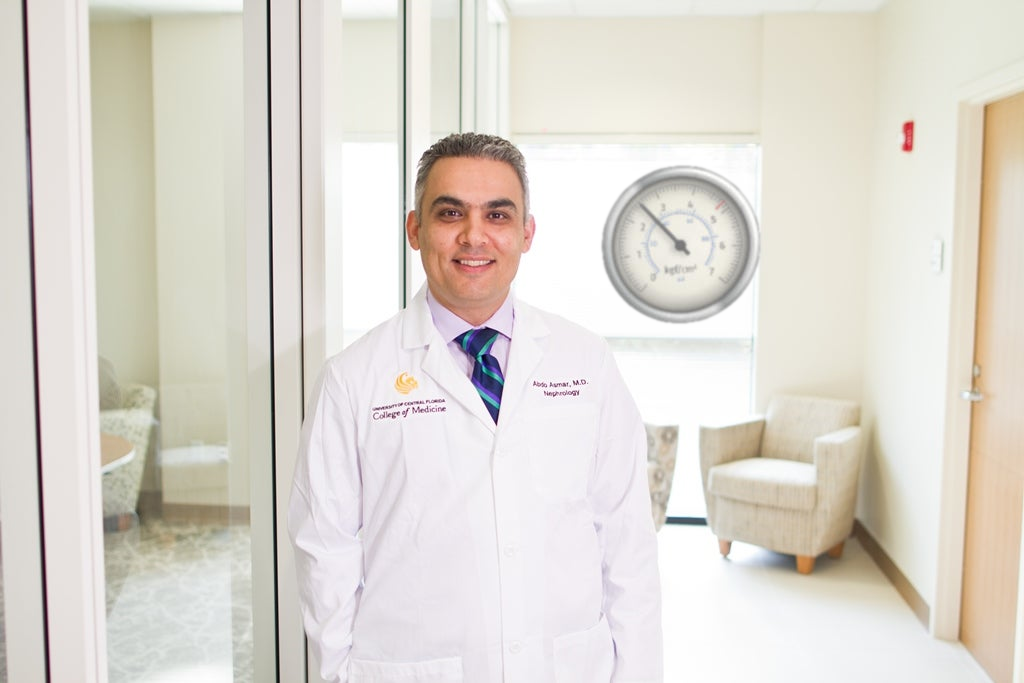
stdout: 2.5 kg/cm²
